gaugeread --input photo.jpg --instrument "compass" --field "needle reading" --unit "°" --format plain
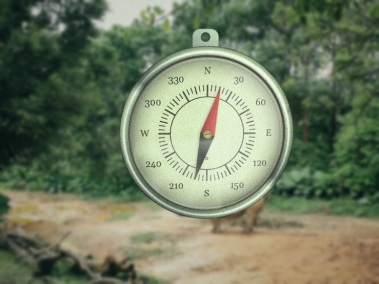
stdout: 15 °
